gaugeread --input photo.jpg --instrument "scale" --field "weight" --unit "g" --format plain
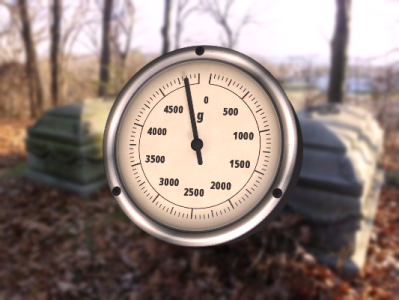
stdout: 4850 g
